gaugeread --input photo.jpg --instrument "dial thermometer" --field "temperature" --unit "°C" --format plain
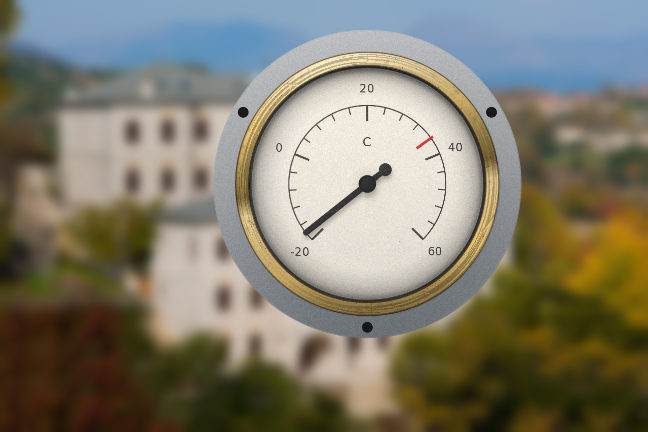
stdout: -18 °C
